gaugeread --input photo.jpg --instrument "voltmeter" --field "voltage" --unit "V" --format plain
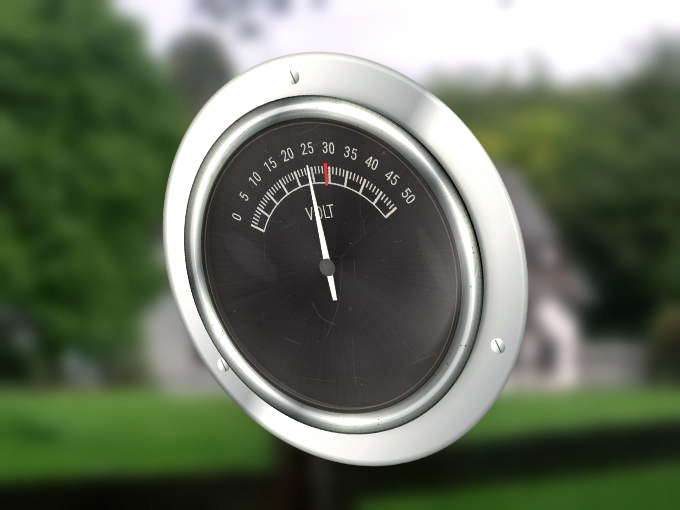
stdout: 25 V
